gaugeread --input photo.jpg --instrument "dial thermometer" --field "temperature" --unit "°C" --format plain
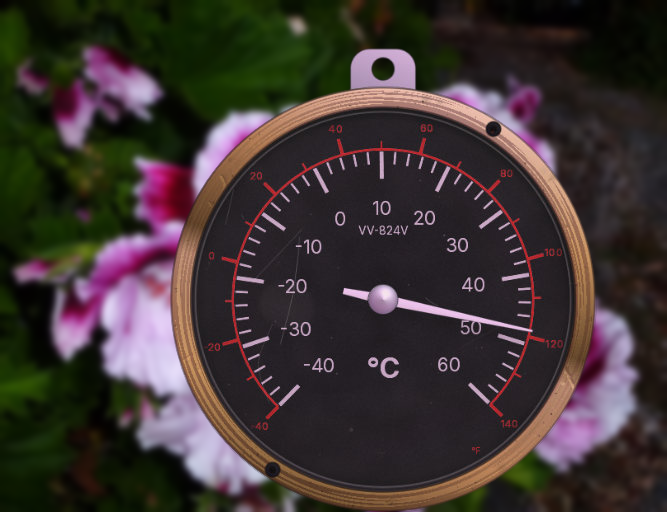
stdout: 48 °C
